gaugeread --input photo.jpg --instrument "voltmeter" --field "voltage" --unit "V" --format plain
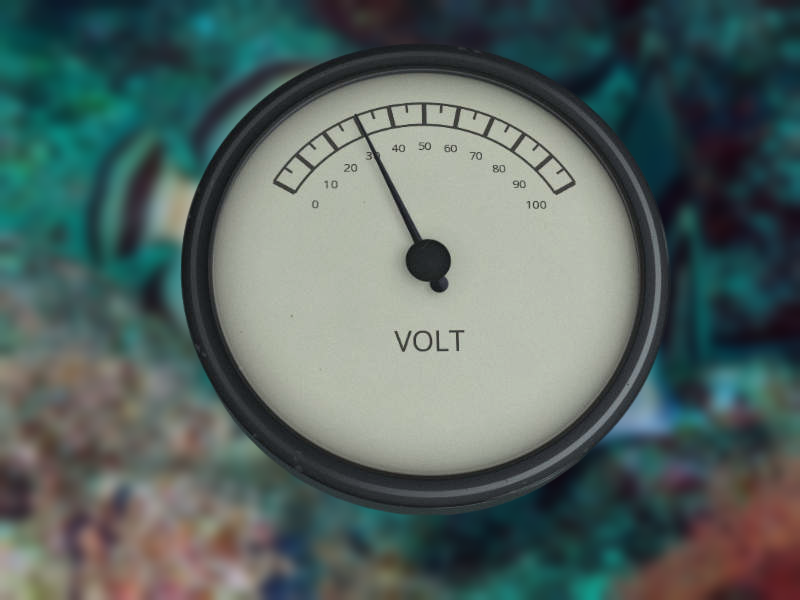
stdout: 30 V
